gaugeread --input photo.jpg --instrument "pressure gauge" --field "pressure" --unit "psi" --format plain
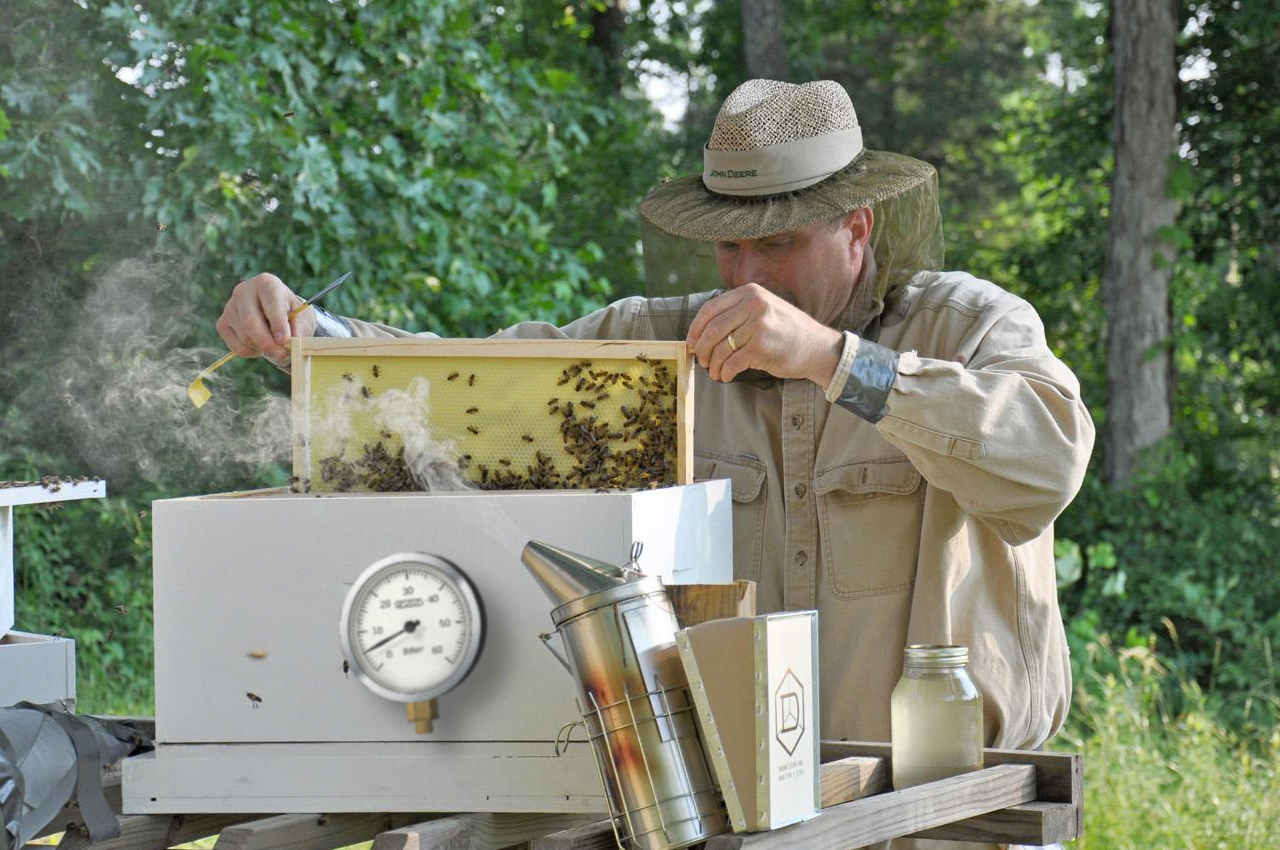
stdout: 5 psi
